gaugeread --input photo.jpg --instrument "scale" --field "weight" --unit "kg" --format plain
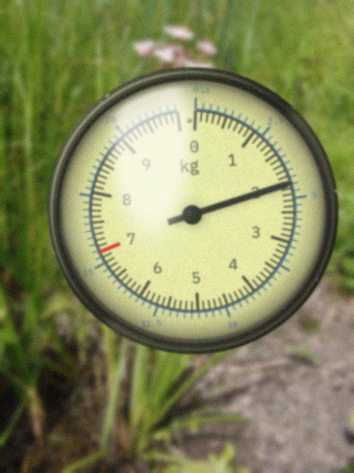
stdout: 2 kg
